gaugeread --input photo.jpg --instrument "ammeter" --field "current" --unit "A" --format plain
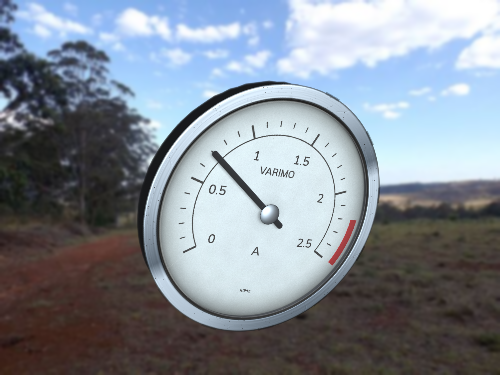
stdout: 0.7 A
